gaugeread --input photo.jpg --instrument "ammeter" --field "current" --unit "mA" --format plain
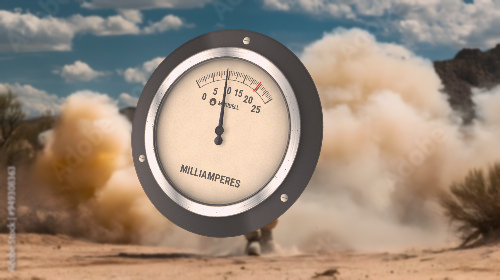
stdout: 10 mA
